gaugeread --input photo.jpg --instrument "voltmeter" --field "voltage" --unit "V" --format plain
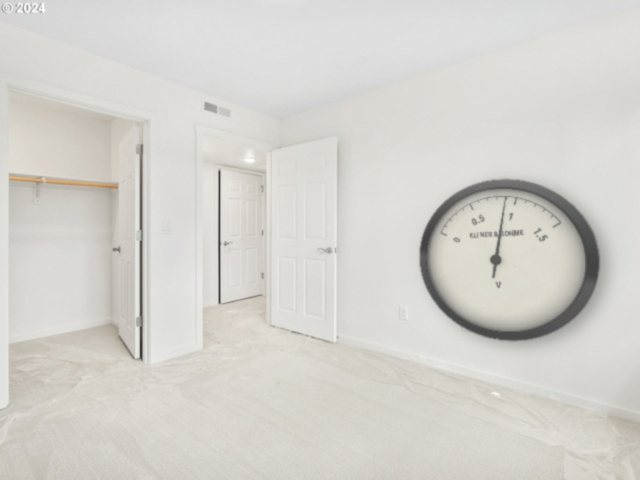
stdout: 0.9 V
